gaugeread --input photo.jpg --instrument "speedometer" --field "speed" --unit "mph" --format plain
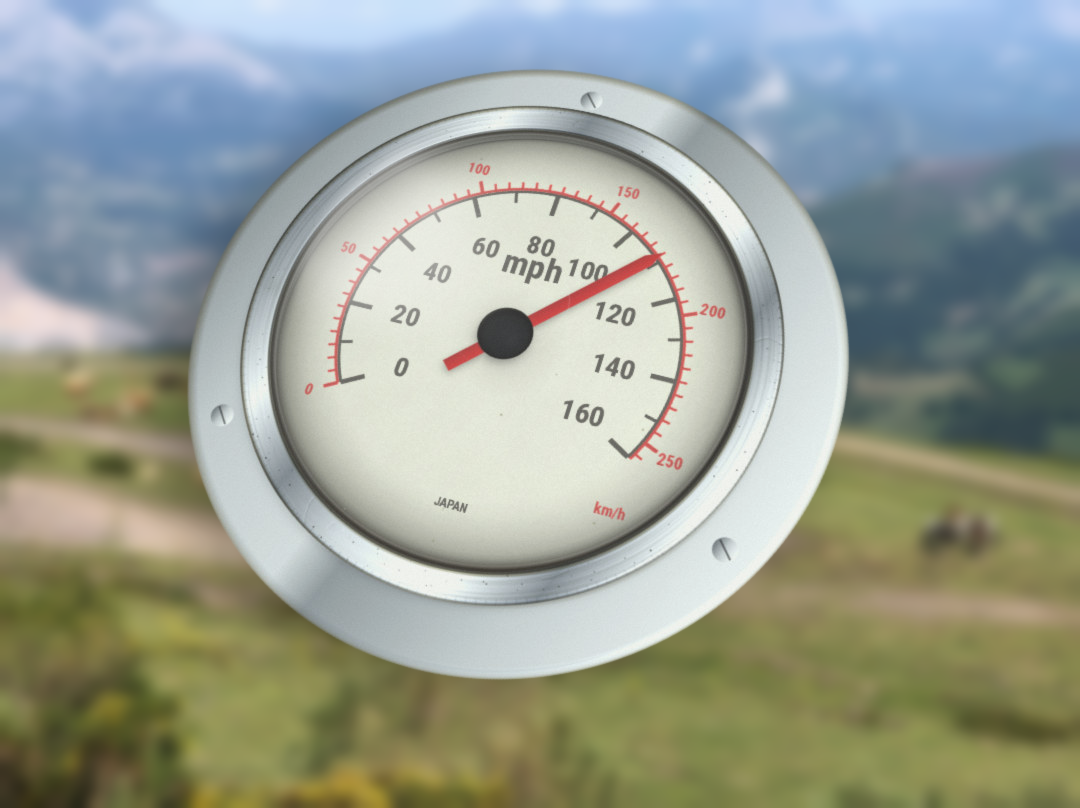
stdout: 110 mph
